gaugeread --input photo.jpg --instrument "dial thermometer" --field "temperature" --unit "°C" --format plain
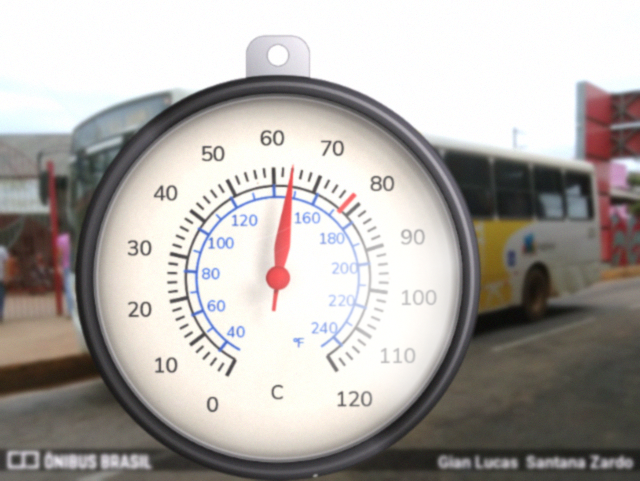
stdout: 64 °C
